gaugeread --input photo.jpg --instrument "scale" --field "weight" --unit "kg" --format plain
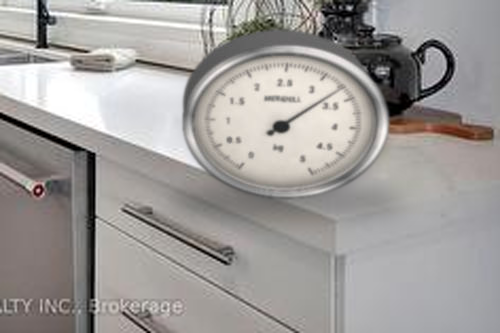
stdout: 3.25 kg
